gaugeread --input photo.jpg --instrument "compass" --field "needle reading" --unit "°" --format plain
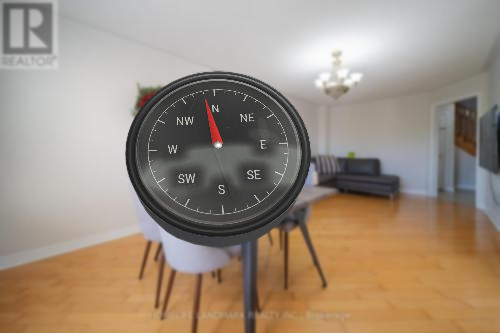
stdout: 350 °
